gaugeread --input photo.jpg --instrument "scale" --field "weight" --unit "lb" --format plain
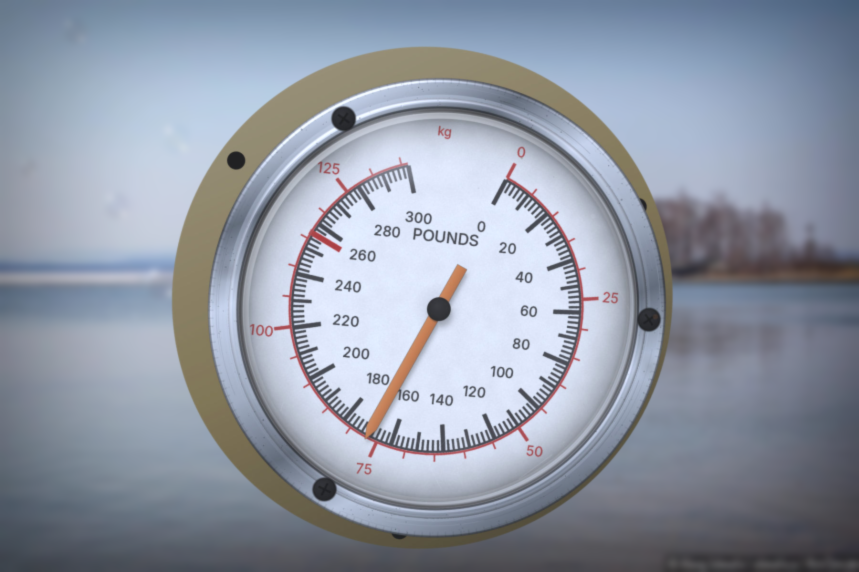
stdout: 170 lb
